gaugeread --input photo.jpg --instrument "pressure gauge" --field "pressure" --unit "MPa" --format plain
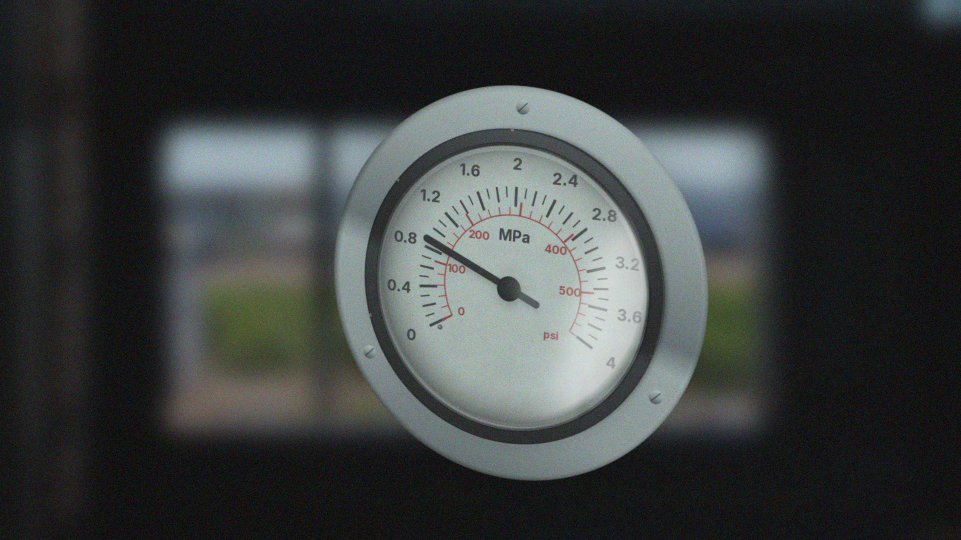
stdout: 0.9 MPa
